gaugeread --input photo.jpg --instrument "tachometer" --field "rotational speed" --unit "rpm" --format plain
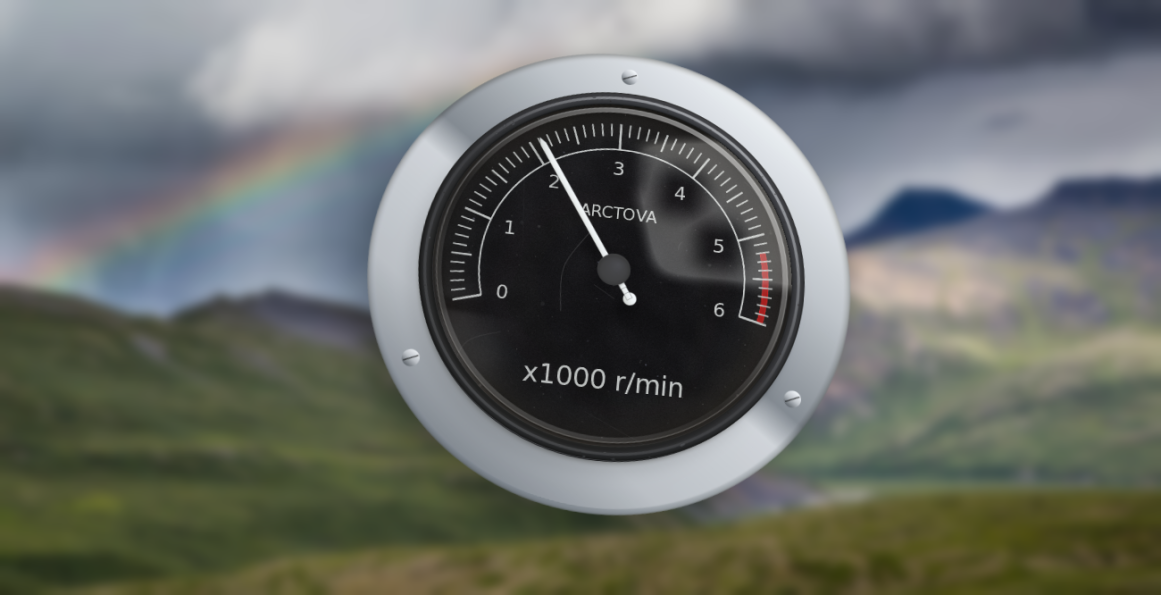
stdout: 2100 rpm
